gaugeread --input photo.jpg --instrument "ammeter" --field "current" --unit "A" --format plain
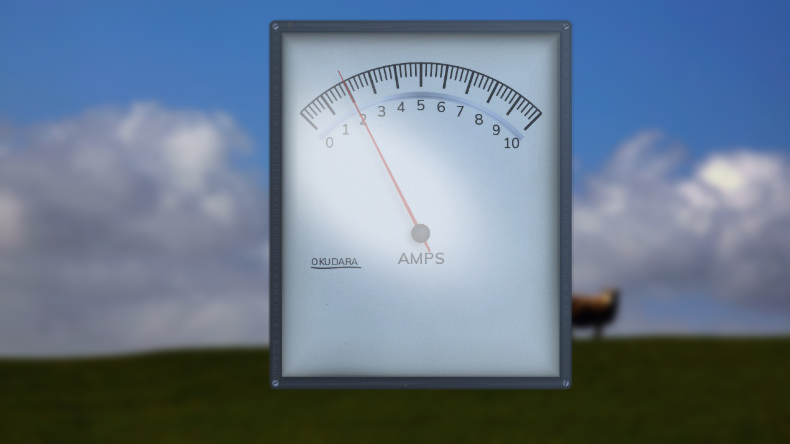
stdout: 2 A
